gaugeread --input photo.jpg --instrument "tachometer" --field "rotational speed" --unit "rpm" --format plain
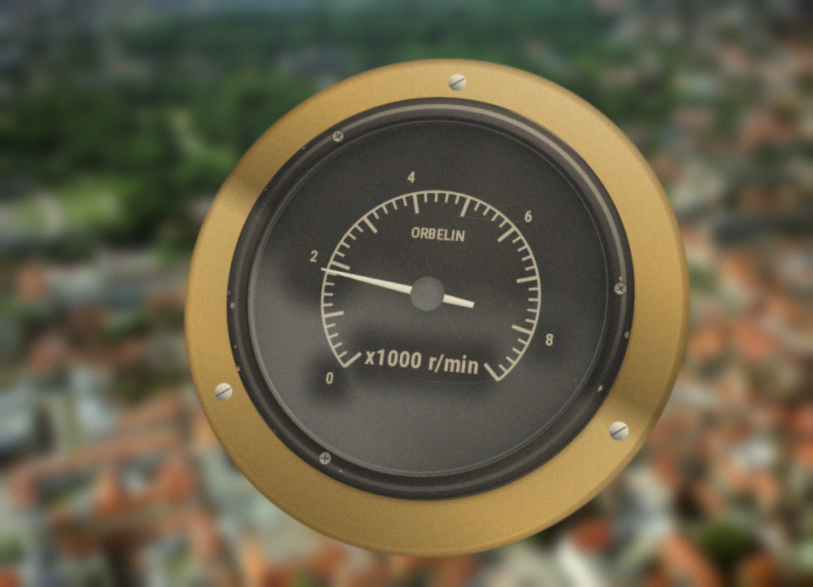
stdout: 1800 rpm
